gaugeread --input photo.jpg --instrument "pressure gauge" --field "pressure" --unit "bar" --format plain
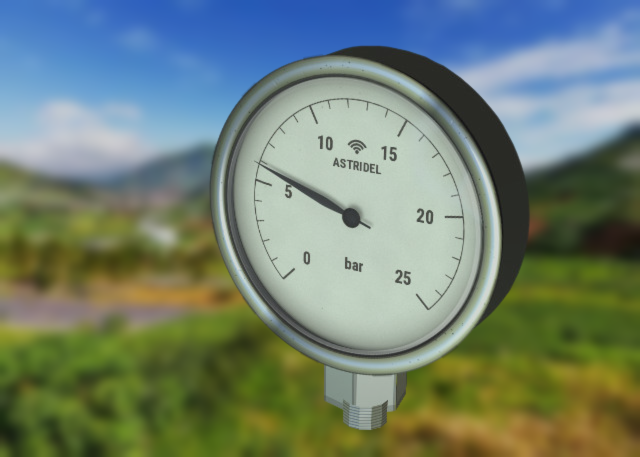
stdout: 6 bar
